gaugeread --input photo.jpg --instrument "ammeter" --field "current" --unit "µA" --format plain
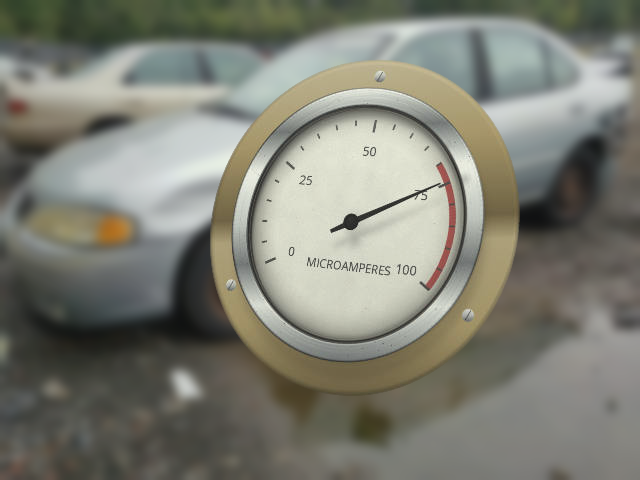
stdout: 75 µA
